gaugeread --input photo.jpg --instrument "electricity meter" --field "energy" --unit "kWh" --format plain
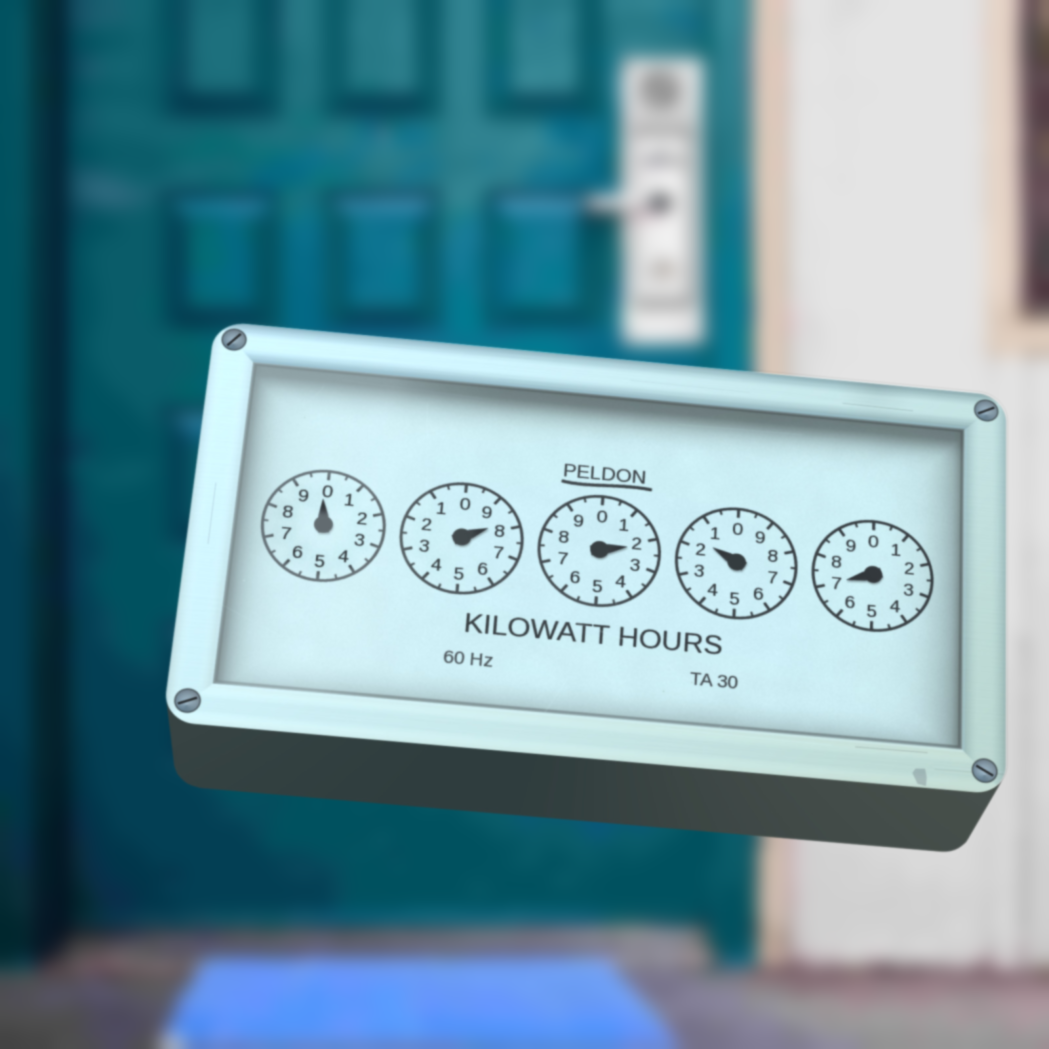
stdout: 98217 kWh
